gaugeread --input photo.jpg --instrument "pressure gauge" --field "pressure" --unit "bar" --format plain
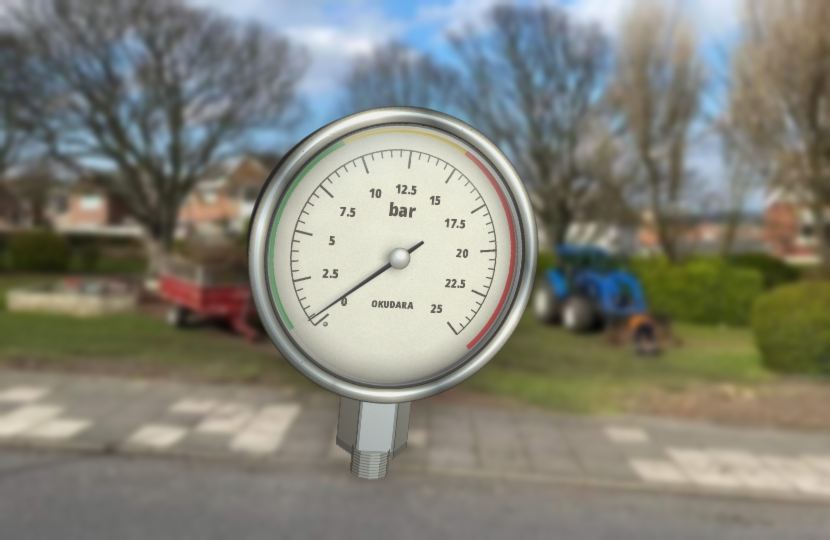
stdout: 0.5 bar
